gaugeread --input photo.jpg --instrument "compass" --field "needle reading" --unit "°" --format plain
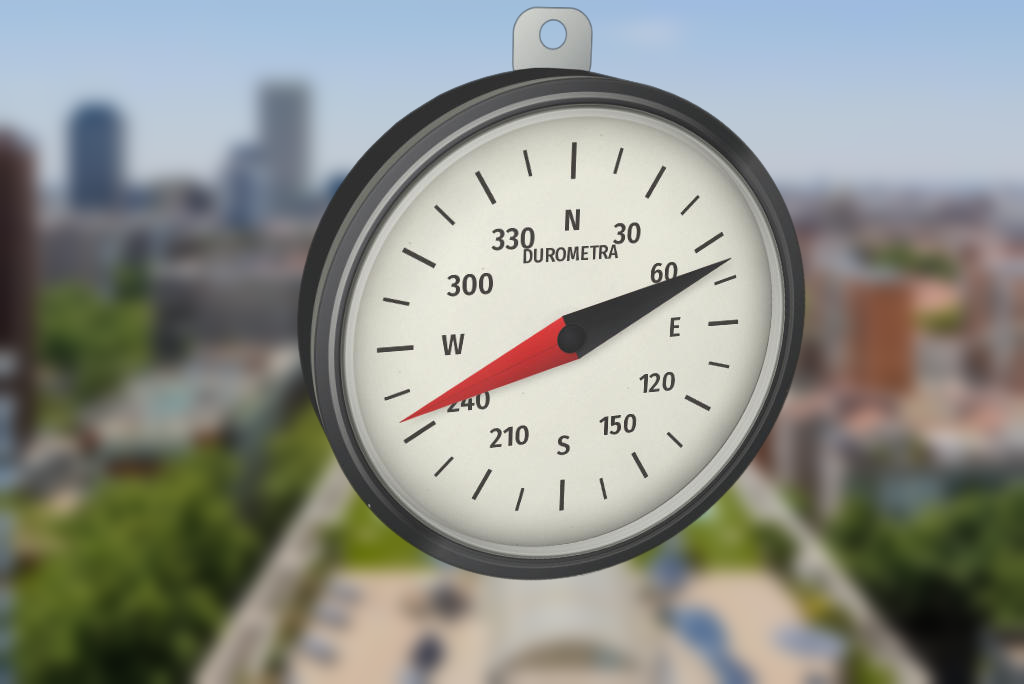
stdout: 247.5 °
